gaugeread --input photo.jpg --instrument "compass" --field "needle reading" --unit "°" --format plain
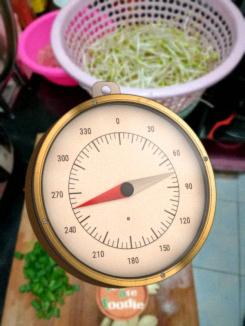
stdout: 255 °
